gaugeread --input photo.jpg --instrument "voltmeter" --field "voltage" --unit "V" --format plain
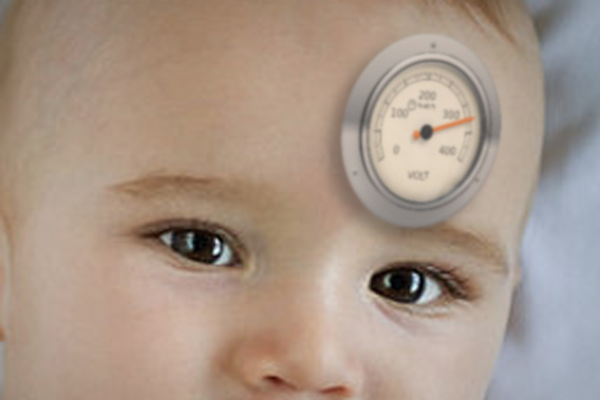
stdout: 325 V
